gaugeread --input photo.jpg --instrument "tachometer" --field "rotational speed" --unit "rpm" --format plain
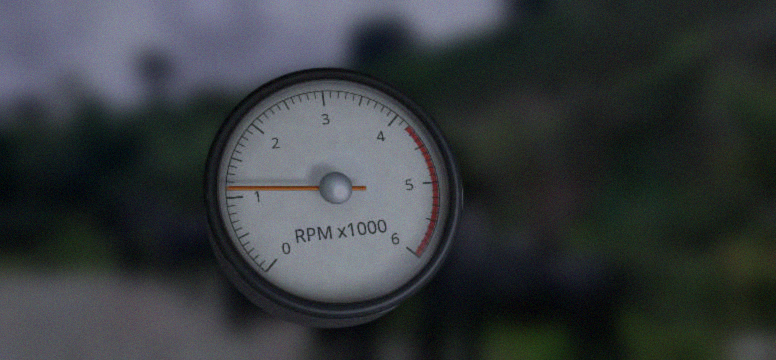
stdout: 1100 rpm
